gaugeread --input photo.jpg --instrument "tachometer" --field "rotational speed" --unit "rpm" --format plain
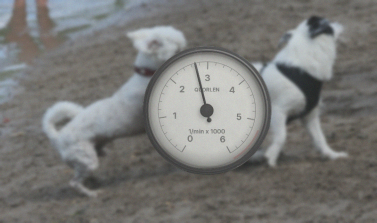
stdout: 2700 rpm
